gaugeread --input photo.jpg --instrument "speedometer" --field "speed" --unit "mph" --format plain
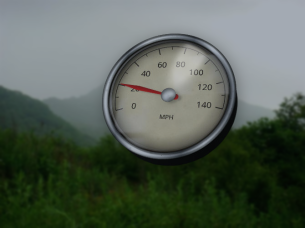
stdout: 20 mph
